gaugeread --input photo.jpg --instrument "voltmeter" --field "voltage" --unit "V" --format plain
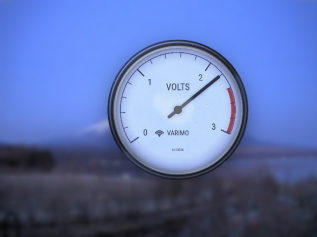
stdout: 2.2 V
